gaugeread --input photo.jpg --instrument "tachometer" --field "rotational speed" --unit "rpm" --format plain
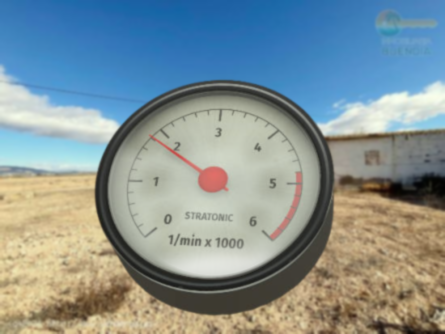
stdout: 1800 rpm
